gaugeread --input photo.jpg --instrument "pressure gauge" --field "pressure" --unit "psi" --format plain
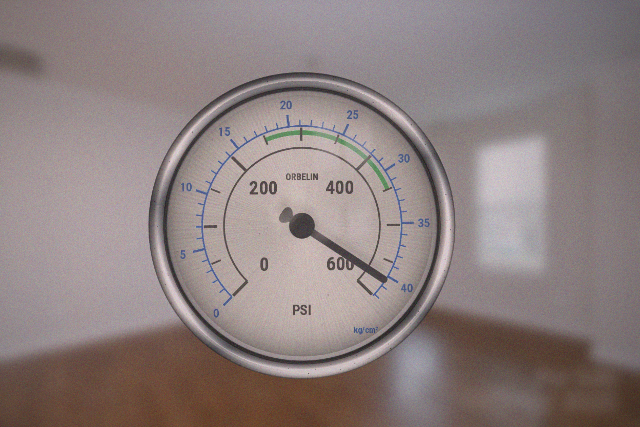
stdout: 575 psi
